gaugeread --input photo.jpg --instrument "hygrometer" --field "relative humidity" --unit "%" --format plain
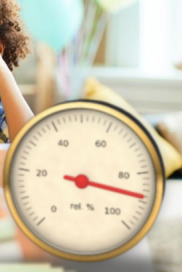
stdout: 88 %
